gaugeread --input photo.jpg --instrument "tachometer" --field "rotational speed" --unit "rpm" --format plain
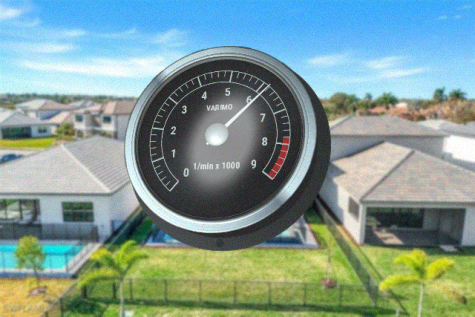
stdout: 6200 rpm
